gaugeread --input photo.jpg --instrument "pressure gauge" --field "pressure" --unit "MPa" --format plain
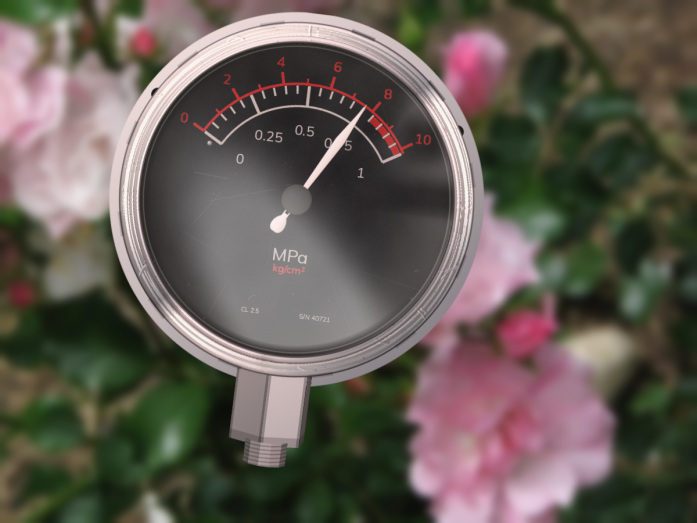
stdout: 0.75 MPa
